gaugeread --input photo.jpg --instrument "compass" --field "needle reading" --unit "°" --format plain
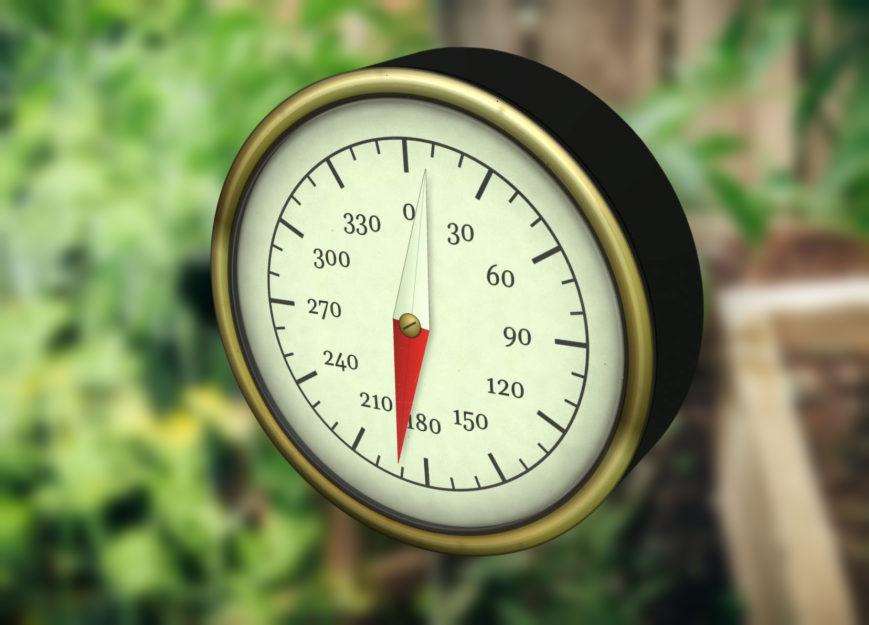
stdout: 190 °
